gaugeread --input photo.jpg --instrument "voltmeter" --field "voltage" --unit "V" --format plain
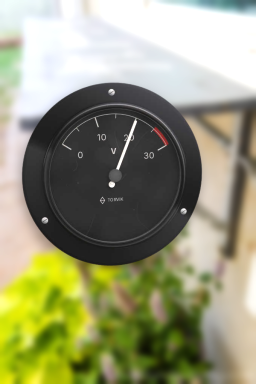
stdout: 20 V
